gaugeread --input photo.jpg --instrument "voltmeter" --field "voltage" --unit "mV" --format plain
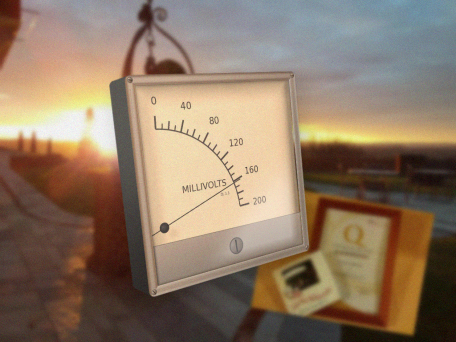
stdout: 160 mV
